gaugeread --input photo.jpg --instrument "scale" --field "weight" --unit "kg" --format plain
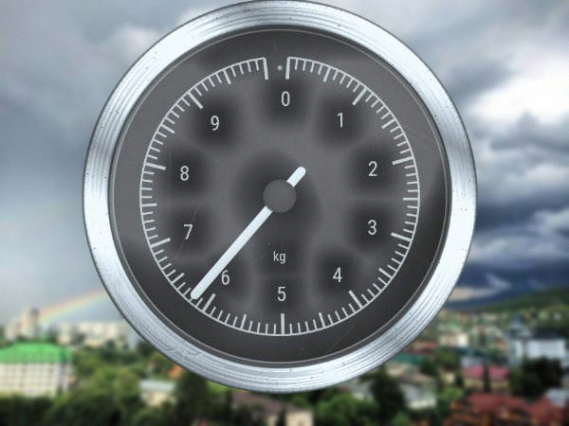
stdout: 6.2 kg
